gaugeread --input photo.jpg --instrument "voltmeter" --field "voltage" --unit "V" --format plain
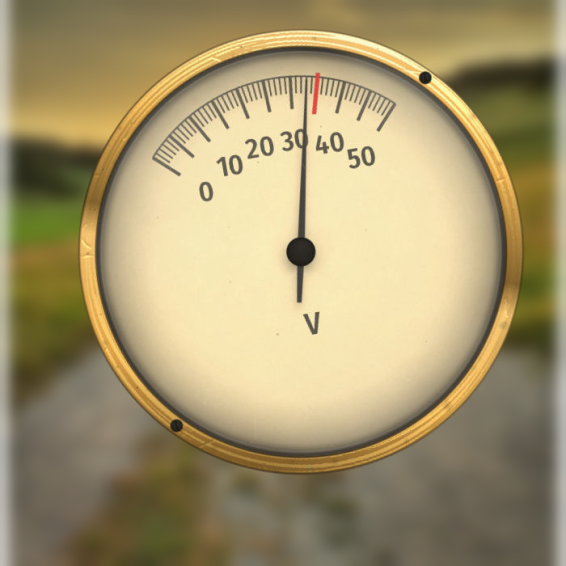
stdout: 33 V
